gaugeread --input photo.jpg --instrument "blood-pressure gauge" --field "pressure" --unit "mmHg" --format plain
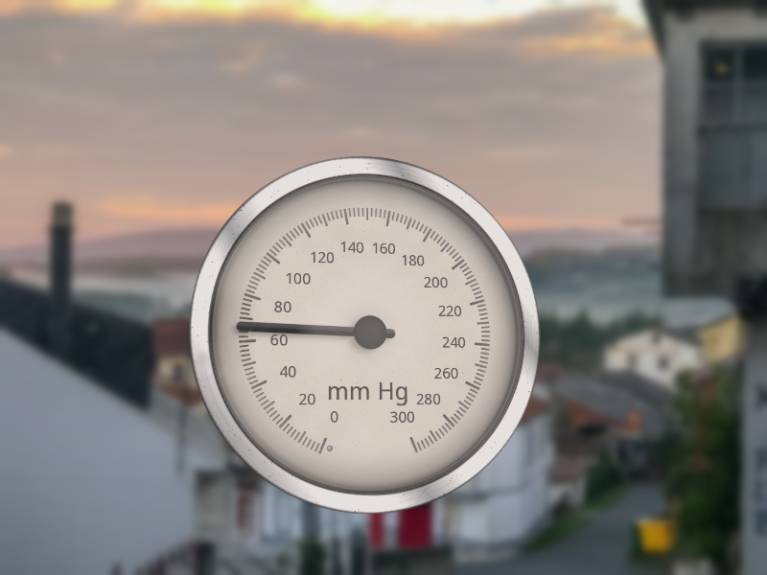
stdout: 66 mmHg
